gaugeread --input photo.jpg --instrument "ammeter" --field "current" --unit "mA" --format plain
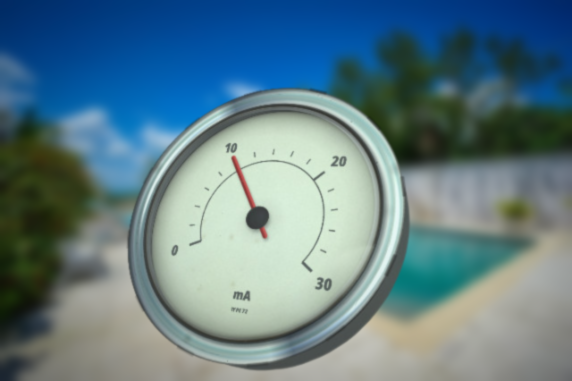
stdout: 10 mA
